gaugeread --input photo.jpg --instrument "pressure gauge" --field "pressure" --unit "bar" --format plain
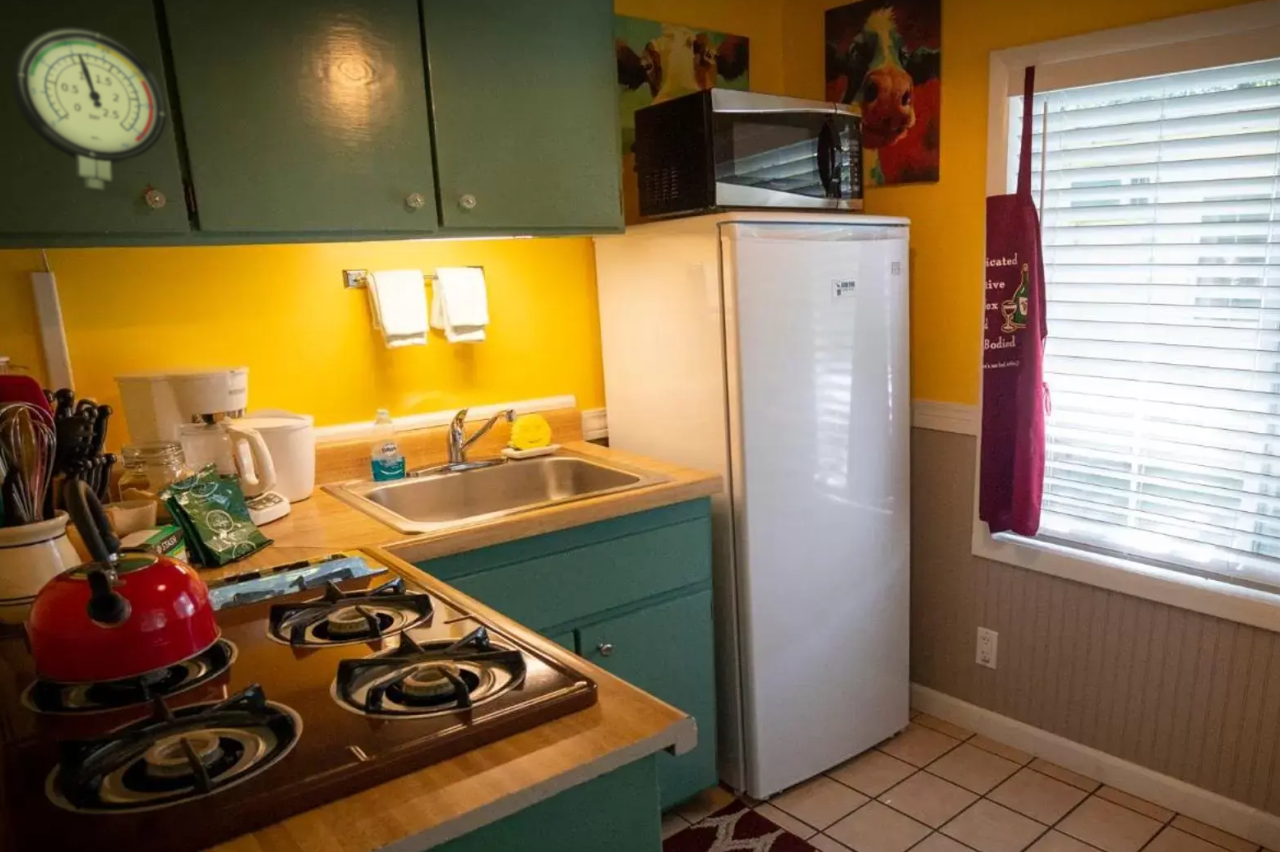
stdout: 1.1 bar
